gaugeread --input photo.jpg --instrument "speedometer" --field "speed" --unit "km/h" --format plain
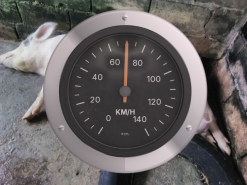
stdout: 70 km/h
